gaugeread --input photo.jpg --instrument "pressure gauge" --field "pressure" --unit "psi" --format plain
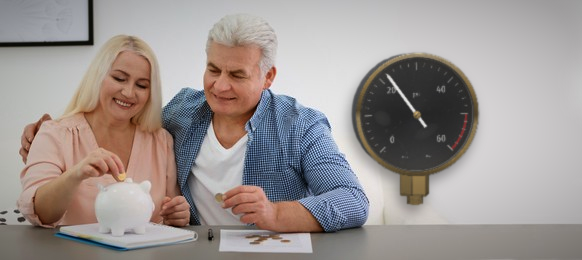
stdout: 22 psi
